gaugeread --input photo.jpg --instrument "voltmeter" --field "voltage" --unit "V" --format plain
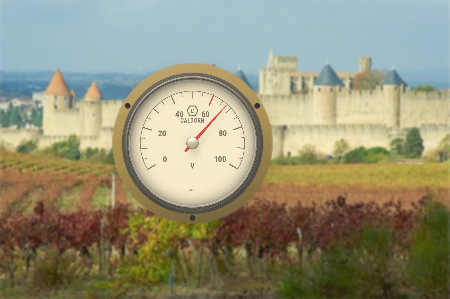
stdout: 67.5 V
